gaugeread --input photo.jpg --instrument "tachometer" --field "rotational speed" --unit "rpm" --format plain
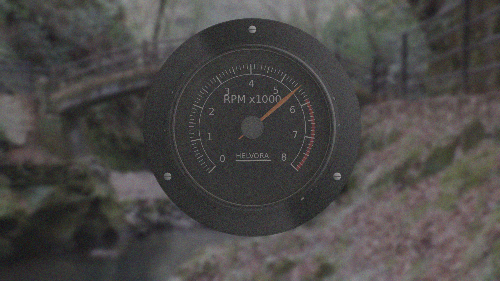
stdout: 5500 rpm
